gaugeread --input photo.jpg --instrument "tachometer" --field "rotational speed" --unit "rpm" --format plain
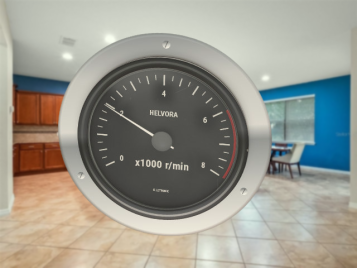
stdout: 2000 rpm
